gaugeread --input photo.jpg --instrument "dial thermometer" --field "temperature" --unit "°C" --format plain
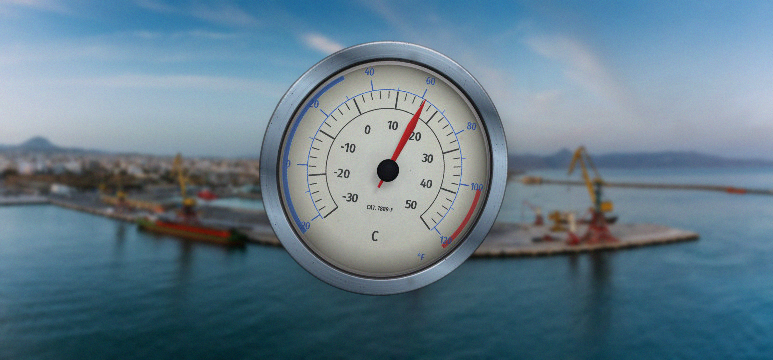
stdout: 16 °C
